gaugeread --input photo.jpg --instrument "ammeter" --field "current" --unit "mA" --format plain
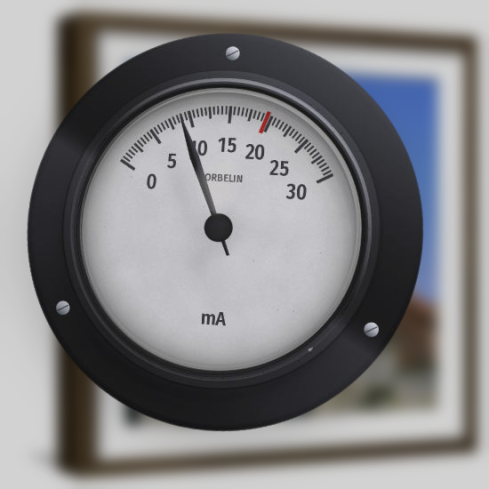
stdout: 9 mA
